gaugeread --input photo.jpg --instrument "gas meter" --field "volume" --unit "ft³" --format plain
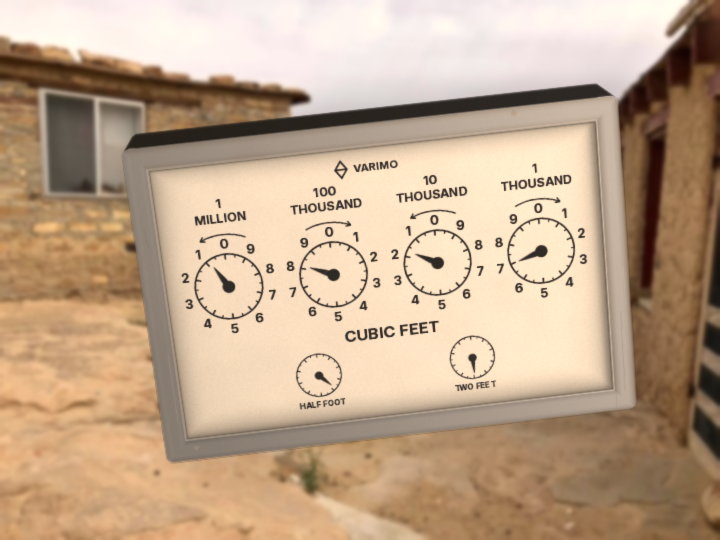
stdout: 81700 ft³
